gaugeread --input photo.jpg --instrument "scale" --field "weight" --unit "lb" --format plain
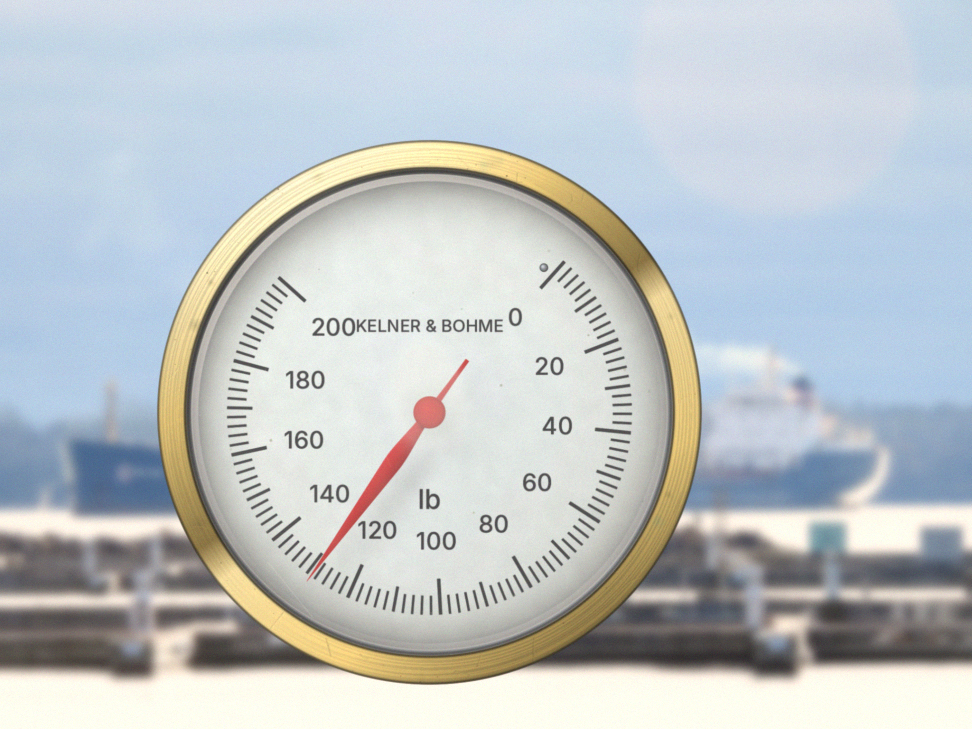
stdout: 129 lb
